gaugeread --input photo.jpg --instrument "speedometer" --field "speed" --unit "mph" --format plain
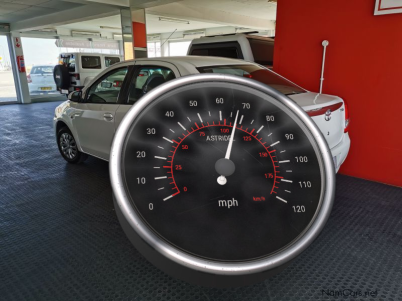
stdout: 67.5 mph
